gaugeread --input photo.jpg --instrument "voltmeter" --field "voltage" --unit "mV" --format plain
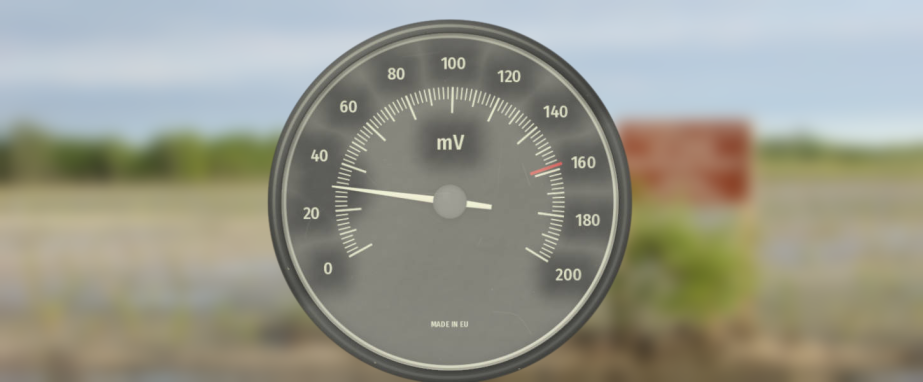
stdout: 30 mV
